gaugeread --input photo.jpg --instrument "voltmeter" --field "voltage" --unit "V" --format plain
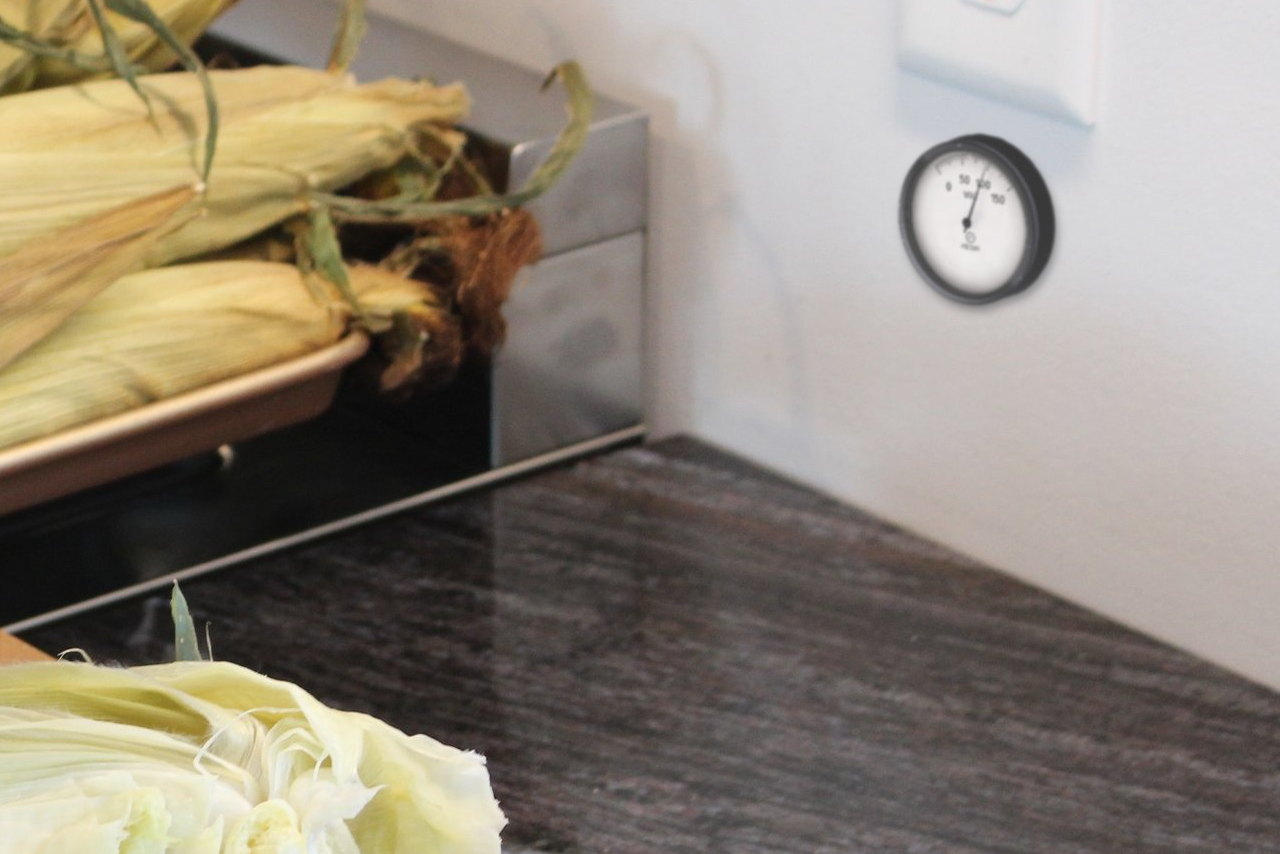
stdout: 100 V
